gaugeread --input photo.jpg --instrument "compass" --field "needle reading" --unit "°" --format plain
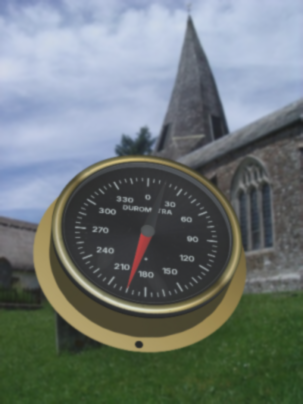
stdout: 195 °
